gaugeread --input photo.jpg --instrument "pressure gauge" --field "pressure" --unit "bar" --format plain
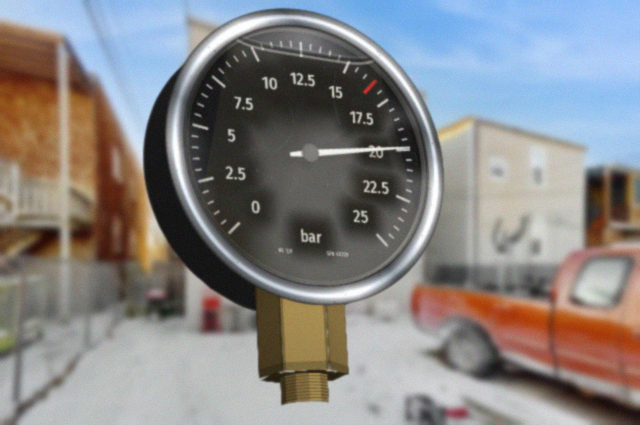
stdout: 20 bar
